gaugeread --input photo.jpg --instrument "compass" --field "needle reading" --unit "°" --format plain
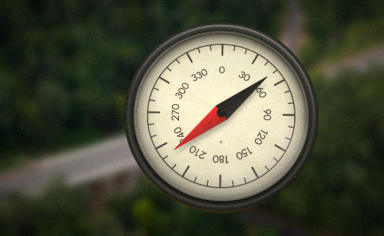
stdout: 230 °
